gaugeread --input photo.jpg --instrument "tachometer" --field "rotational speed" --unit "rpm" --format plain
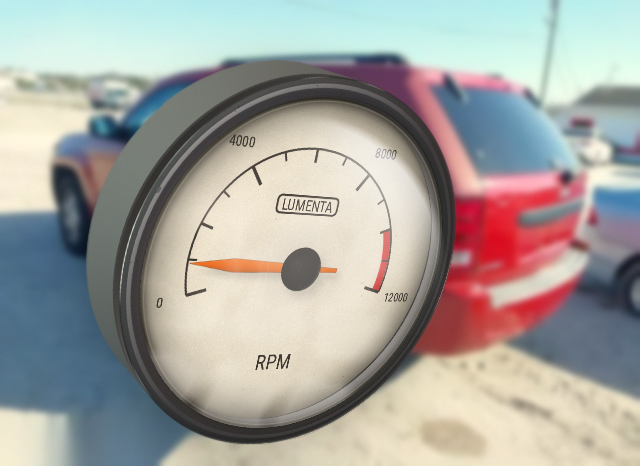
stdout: 1000 rpm
